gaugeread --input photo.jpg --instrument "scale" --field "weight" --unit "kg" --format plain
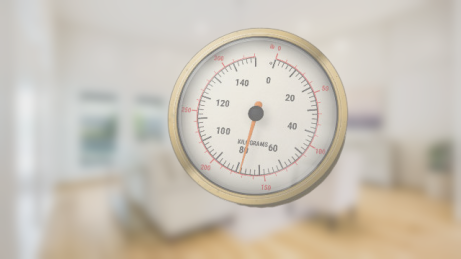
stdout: 78 kg
